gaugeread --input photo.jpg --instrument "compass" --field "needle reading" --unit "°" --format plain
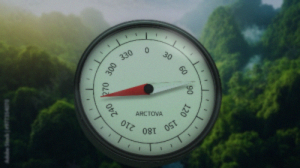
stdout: 260 °
